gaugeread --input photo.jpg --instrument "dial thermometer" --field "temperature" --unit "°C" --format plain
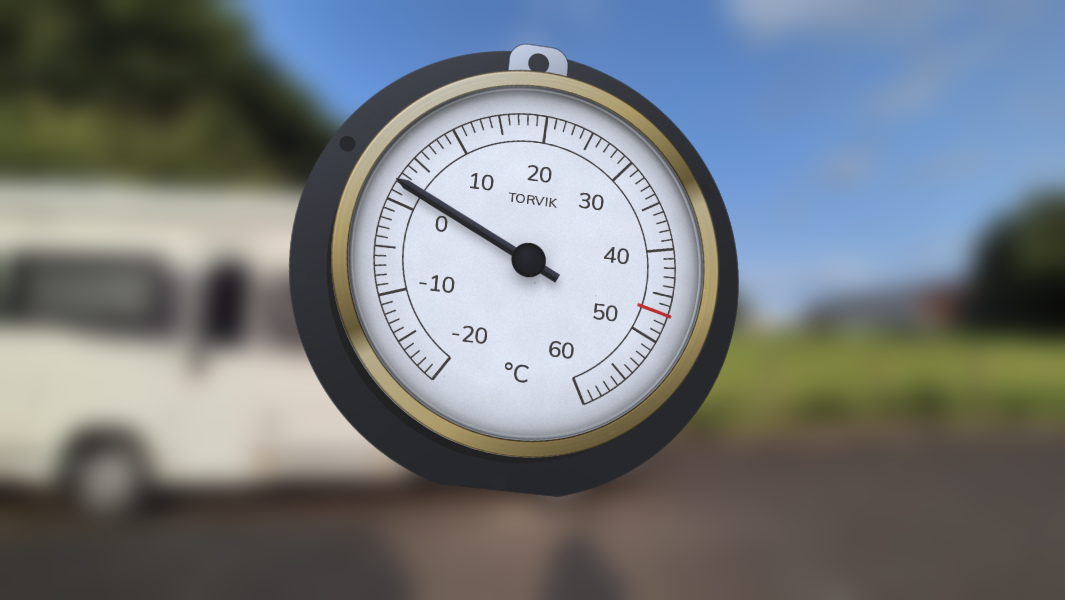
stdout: 2 °C
